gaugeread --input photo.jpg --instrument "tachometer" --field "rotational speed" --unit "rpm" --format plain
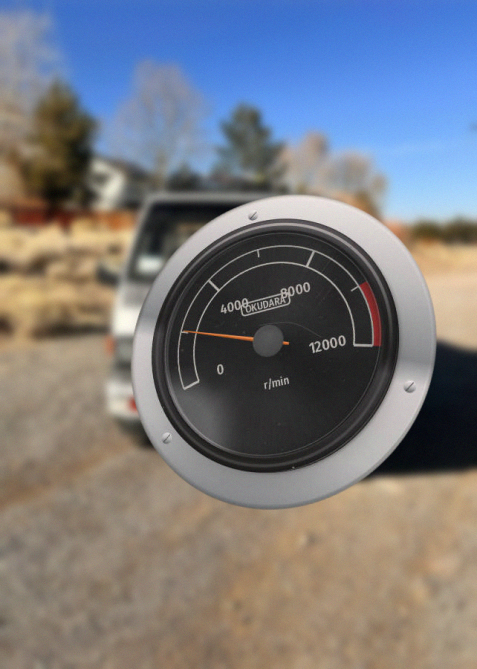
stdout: 2000 rpm
